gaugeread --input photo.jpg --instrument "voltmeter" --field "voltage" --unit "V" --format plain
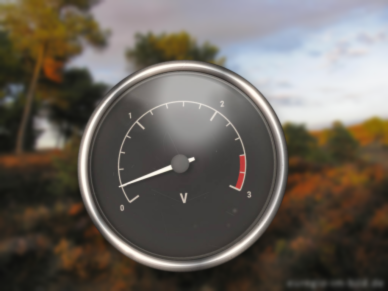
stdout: 0.2 V
